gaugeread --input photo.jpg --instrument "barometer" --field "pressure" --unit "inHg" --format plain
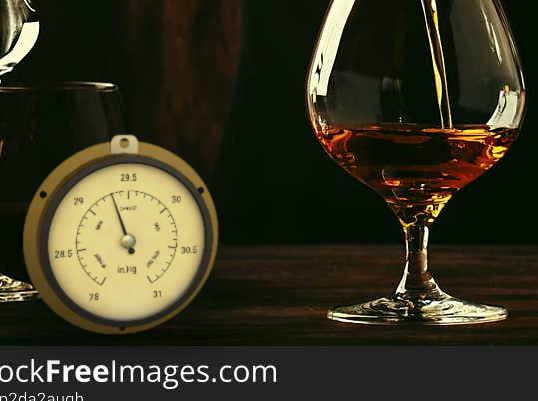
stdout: 29.3 inHg
